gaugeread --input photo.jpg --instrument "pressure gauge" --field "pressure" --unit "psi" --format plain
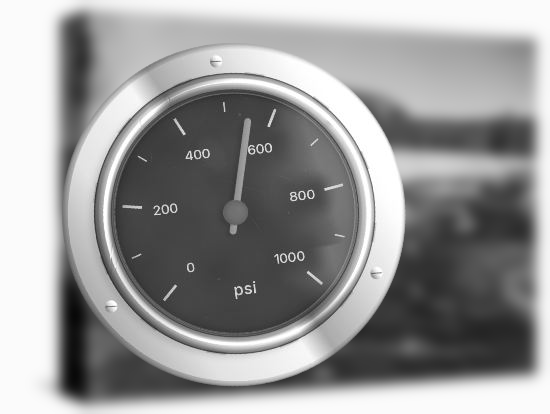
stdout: 550 psi
